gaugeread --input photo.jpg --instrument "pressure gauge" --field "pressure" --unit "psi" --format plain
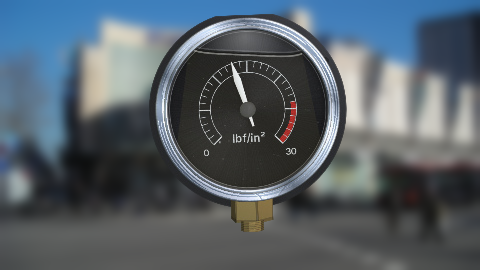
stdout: 13 psi
